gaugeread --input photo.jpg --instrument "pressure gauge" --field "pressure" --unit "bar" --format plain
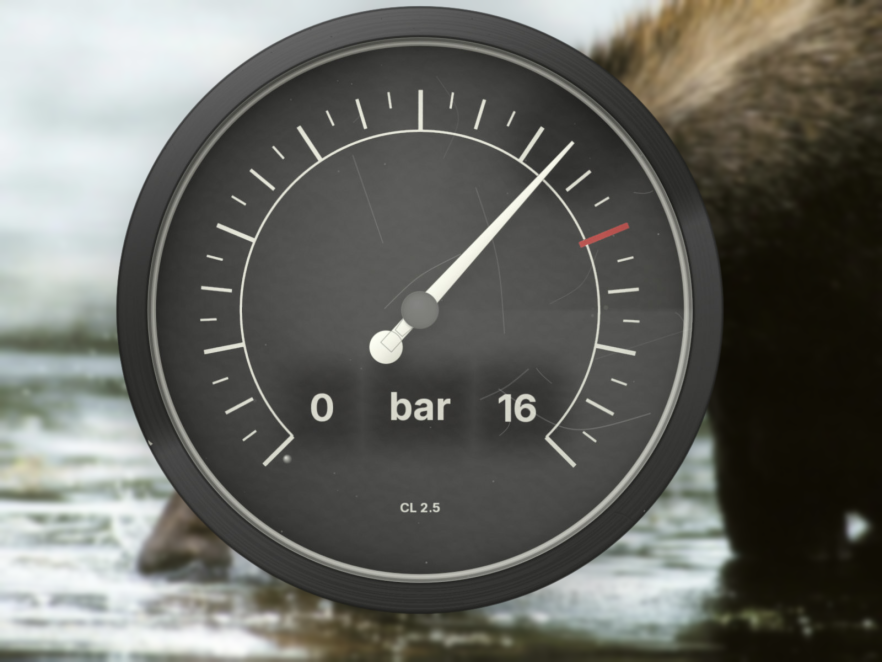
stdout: 10.5 bar
